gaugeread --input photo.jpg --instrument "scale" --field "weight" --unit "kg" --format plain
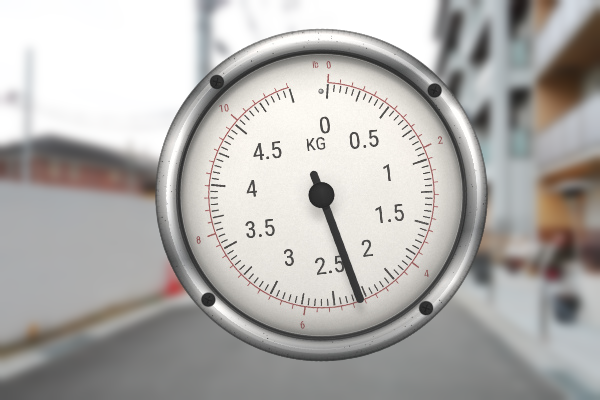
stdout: 2.3 kg
